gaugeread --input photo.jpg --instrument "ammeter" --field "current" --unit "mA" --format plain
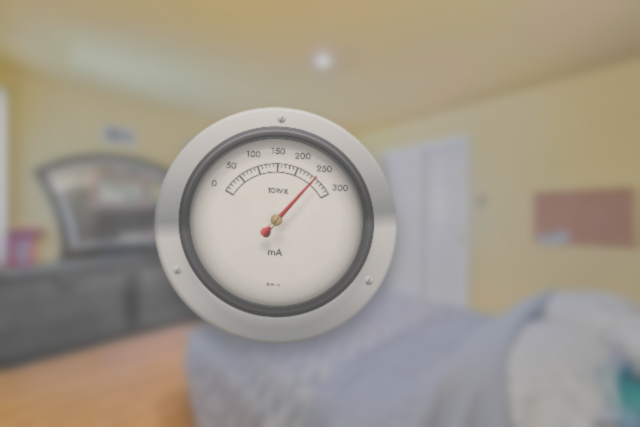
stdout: 250 mA
